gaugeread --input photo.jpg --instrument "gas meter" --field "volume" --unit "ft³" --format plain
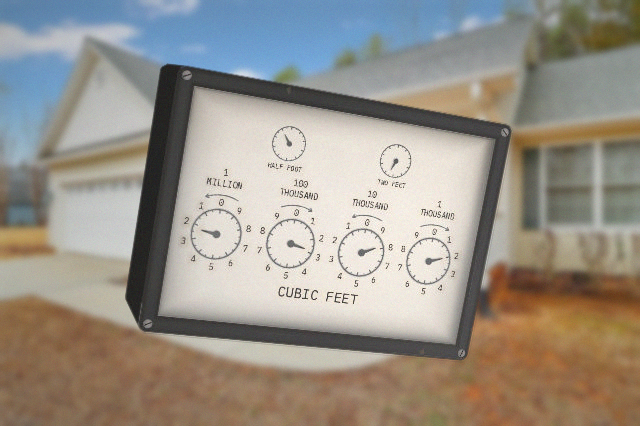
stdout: 228200 ft³
